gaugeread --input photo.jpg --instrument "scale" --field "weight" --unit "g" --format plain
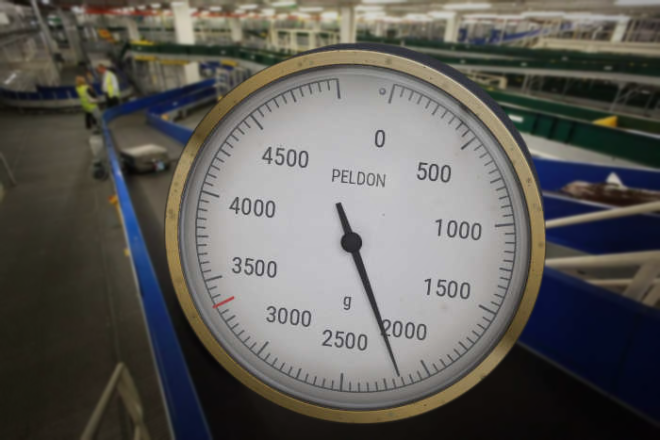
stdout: 2150 g
